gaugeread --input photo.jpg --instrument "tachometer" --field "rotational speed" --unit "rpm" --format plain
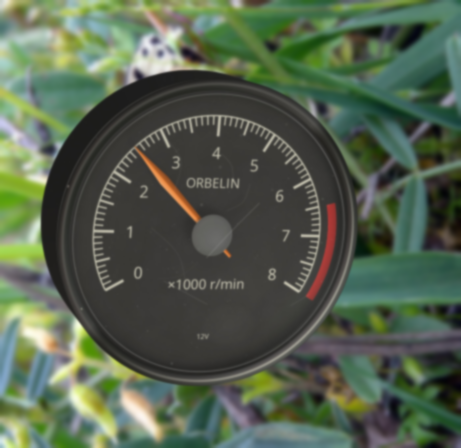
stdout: 2500 rpm
